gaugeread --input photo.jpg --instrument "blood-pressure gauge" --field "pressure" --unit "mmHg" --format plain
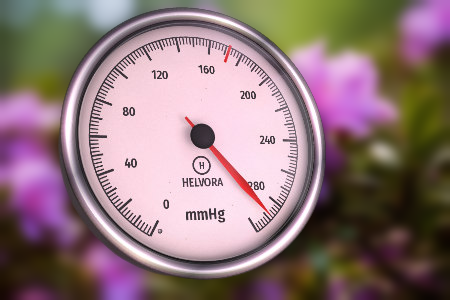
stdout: 290 mmHg
